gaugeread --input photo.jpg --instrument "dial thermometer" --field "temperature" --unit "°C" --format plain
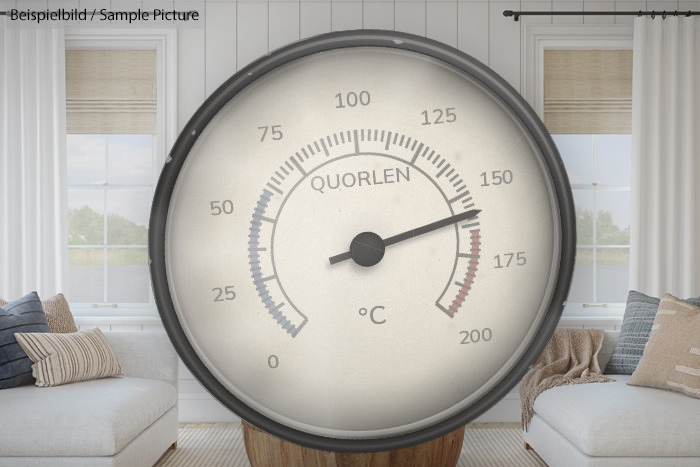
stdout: 157.5 °C
